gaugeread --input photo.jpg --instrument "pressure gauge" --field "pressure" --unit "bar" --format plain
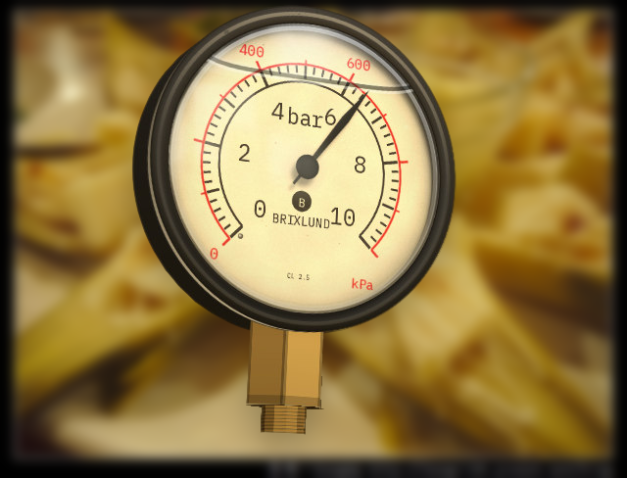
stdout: 6.4 bar
